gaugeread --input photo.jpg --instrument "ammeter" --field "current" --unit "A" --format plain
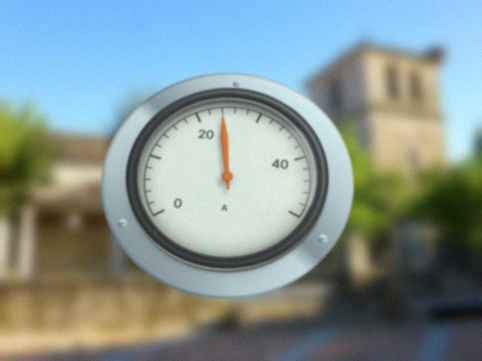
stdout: 24 A
